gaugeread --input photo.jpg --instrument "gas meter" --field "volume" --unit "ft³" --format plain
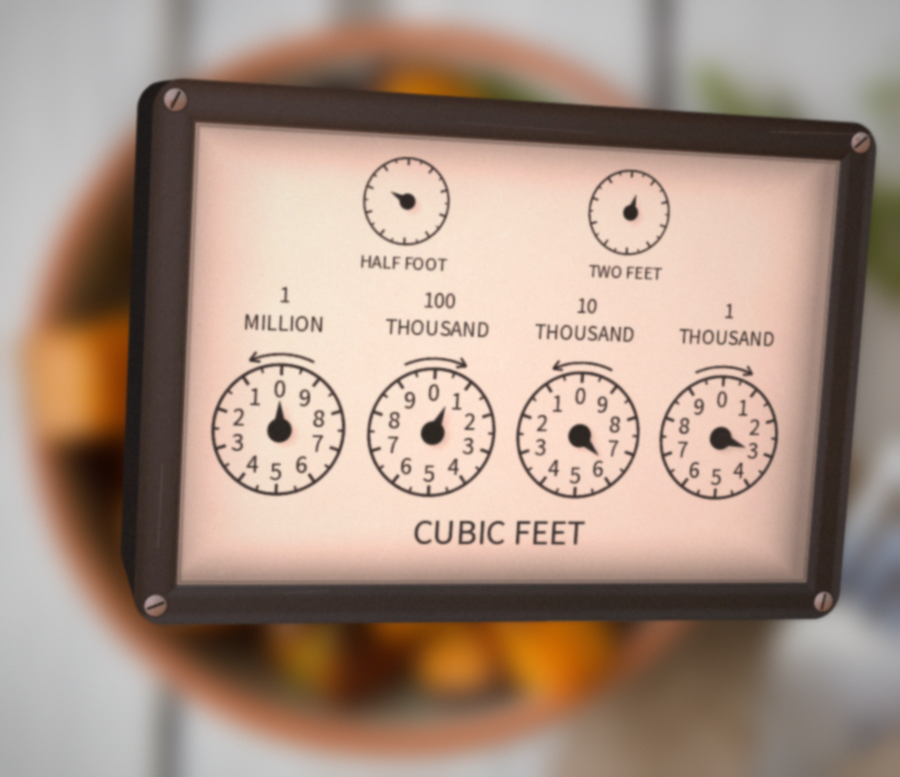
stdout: 6300 ft³
